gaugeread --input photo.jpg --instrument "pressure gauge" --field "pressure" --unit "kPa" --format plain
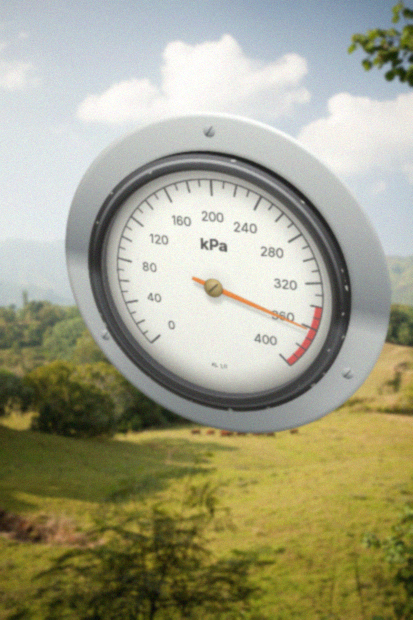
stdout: 360 kPa
